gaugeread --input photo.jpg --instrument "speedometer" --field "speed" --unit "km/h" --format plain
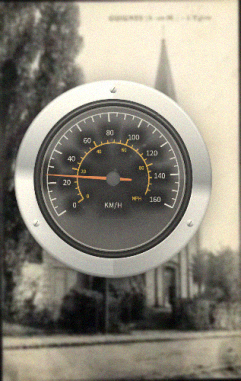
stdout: 25 km/h
